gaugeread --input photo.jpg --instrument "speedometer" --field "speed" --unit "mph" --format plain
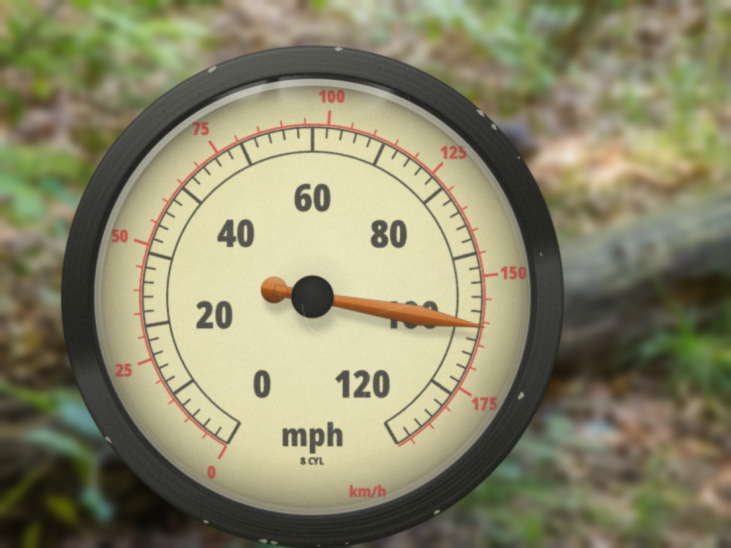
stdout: 100 mph
